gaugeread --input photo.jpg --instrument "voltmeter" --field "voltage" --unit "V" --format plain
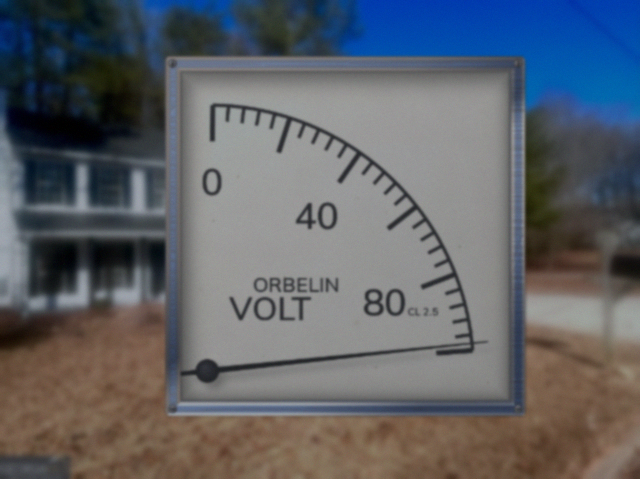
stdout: 98 V
